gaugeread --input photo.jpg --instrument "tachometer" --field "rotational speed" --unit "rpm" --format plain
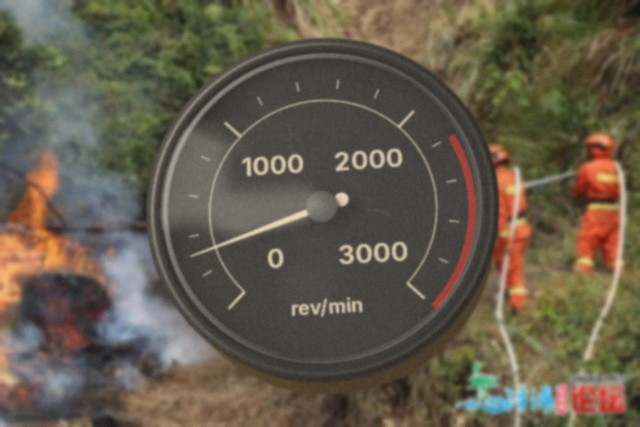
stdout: 300 rpm
